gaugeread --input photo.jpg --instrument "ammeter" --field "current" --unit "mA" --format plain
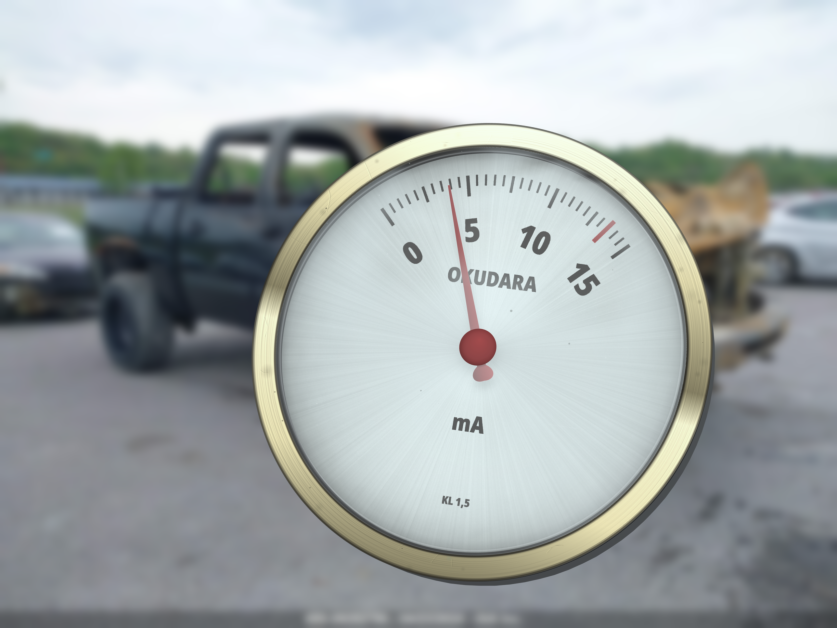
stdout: 4 mA
